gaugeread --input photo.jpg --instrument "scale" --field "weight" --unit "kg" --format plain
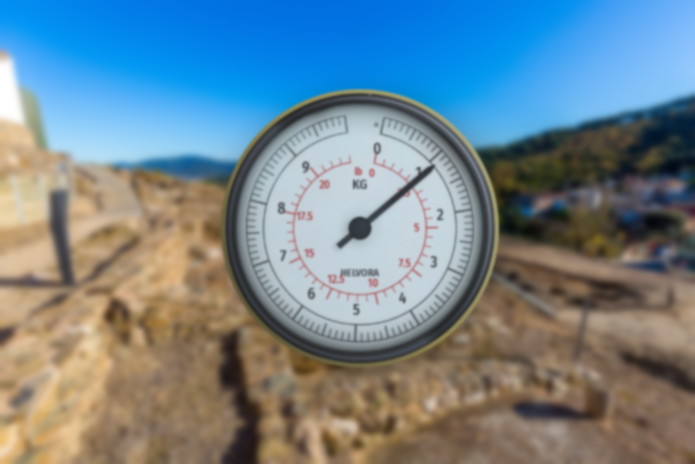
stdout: 1.1 kg
